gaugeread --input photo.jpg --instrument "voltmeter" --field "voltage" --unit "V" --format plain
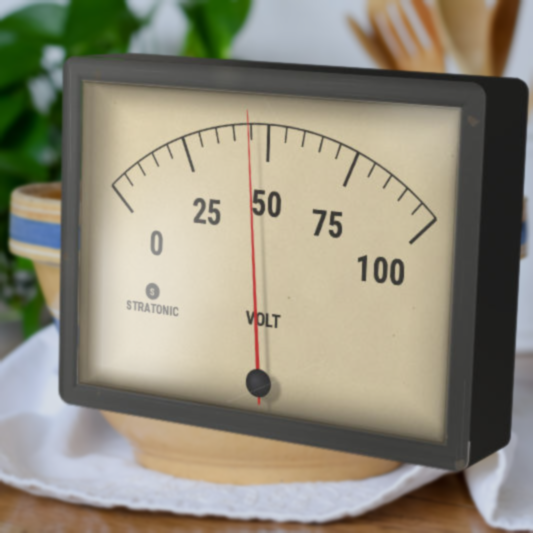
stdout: 45 V
